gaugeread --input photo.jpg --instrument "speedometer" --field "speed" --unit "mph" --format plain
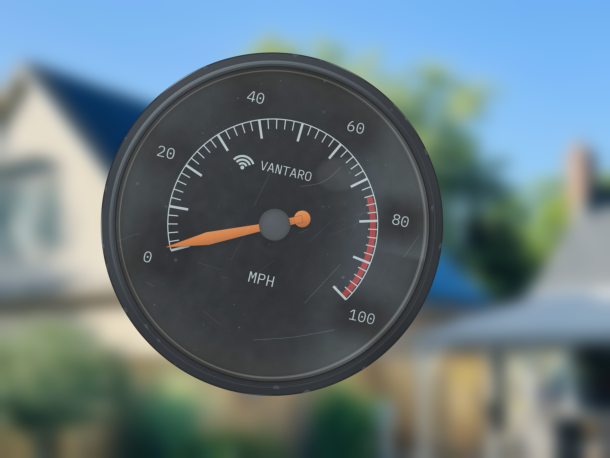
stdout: 1 mph
